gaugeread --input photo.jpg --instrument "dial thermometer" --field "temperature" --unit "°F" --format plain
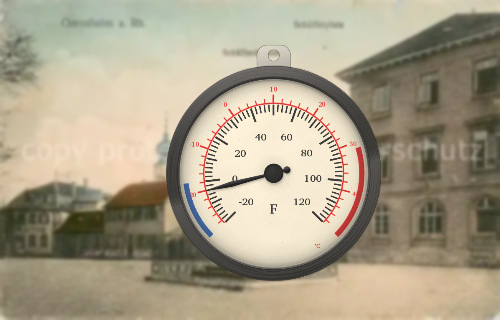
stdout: -4 °F
